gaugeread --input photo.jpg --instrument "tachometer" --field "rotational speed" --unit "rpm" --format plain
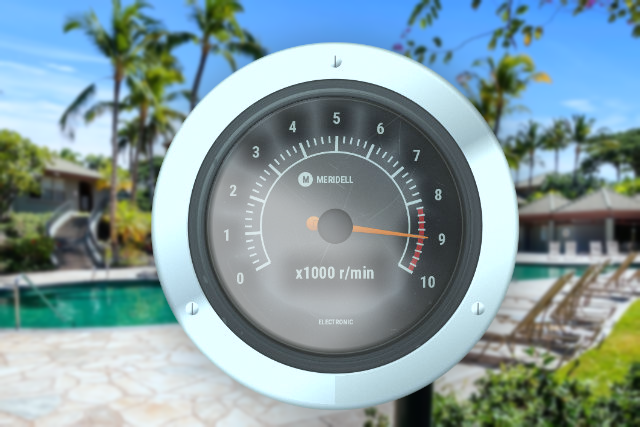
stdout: 9000 rpm
